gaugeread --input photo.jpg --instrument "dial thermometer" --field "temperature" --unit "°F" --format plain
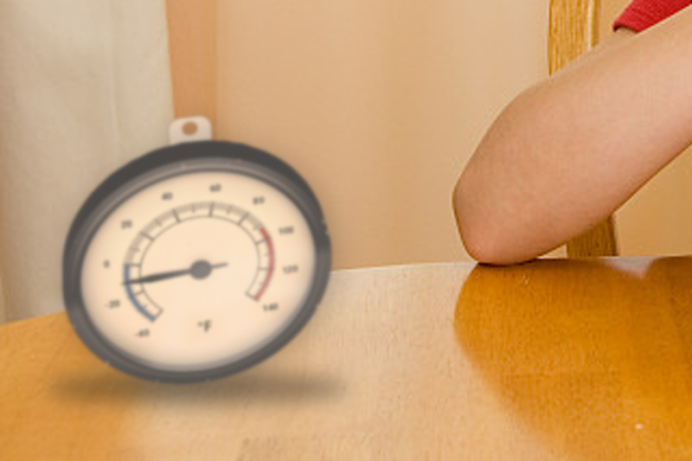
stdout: -10 °F
